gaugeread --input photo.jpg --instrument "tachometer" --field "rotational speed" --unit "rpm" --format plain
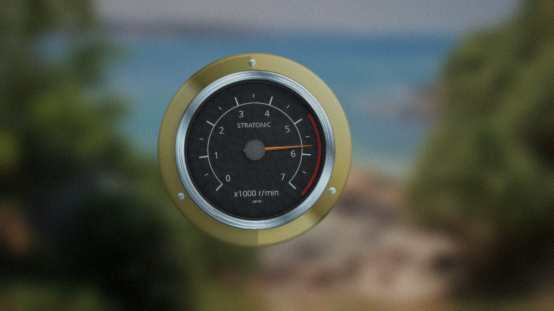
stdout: 5750 rpm
